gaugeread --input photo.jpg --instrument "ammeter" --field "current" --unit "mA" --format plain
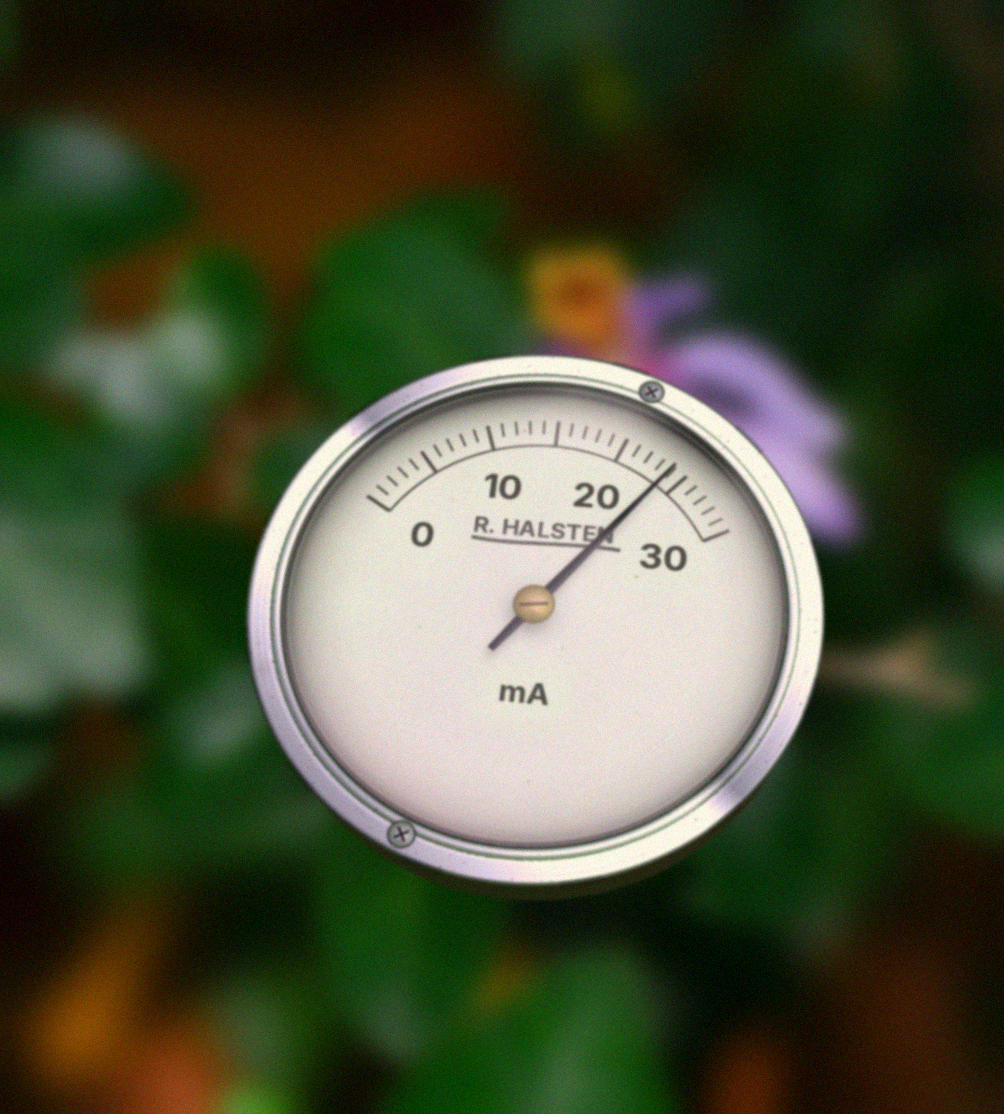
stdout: 24 mA
